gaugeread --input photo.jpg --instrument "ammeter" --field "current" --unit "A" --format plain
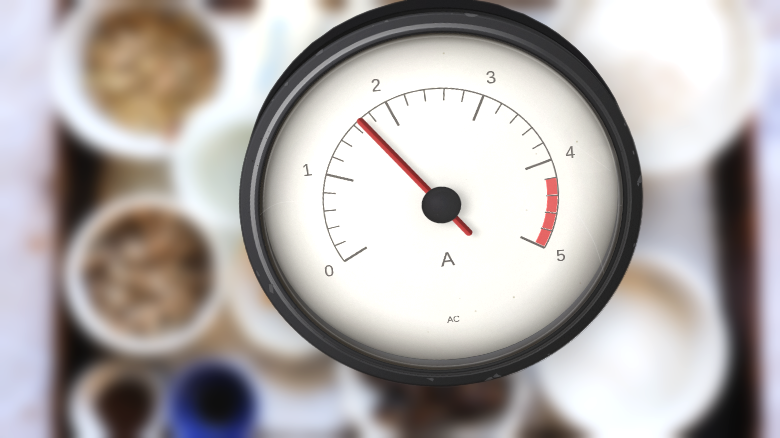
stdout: 1.7 A
